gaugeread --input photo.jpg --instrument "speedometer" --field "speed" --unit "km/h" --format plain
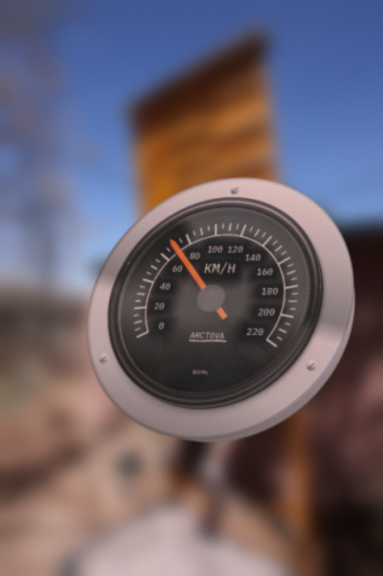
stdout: 70 km/h
